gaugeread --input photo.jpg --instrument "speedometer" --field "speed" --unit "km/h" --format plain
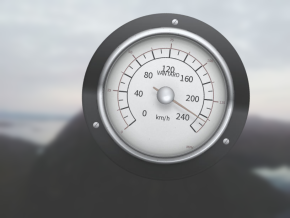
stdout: 225 km/h
